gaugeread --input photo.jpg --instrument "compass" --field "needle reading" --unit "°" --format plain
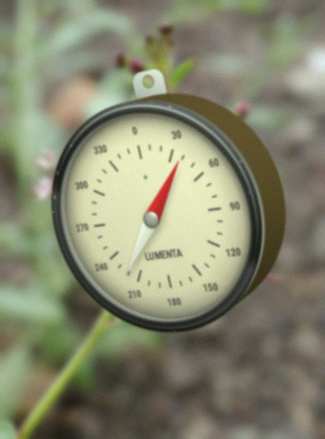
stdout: 40 °
